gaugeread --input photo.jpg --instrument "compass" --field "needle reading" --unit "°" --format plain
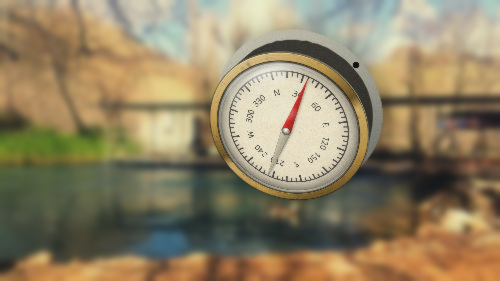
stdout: 35 °
